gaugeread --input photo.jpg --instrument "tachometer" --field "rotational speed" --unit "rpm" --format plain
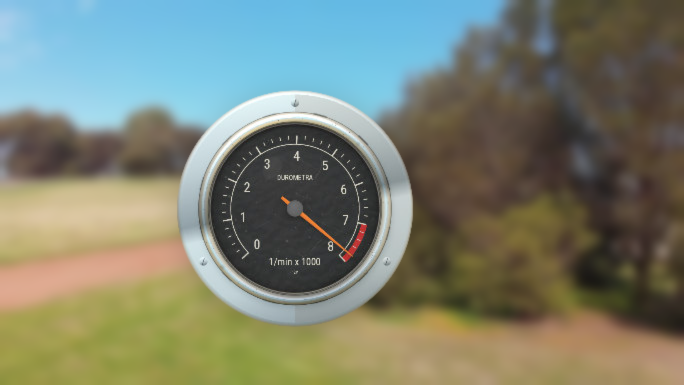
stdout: 7800 rpm
